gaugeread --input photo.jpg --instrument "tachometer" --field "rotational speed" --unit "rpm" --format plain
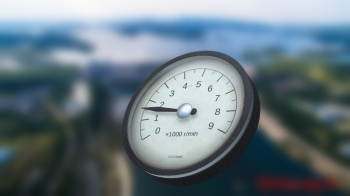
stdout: 1500 rpm
